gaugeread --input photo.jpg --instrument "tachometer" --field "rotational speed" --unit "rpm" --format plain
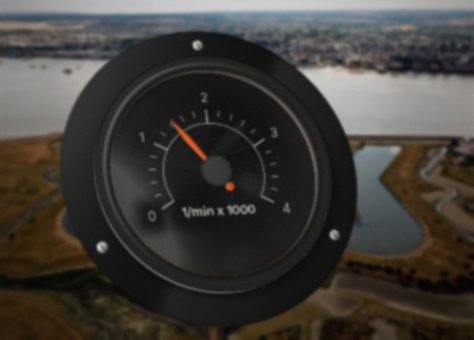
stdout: 1400 rpm
